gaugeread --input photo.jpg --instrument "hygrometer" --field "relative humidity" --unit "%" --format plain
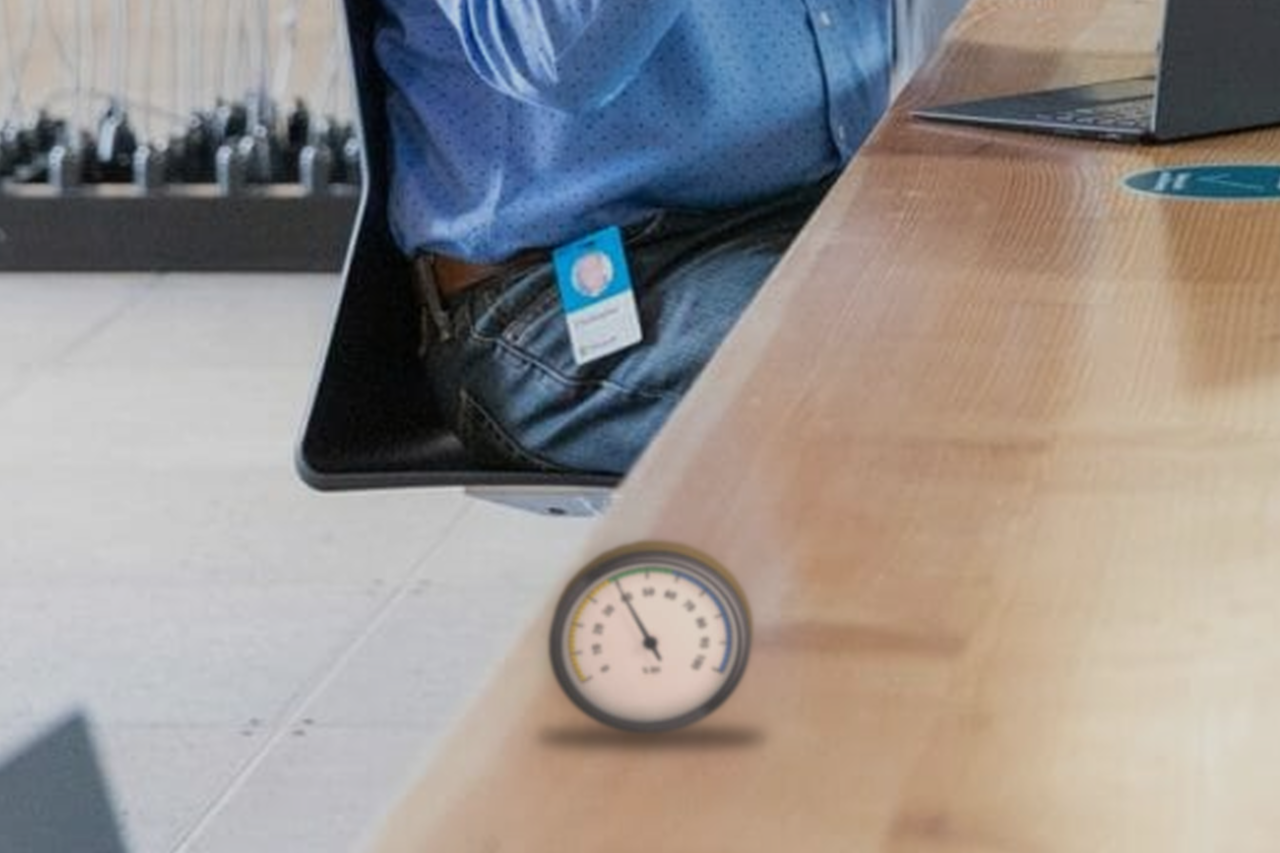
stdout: 40 %
